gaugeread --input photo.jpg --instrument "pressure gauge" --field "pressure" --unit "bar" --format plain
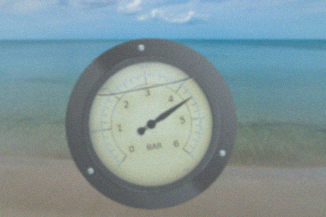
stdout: 4.4 bar
